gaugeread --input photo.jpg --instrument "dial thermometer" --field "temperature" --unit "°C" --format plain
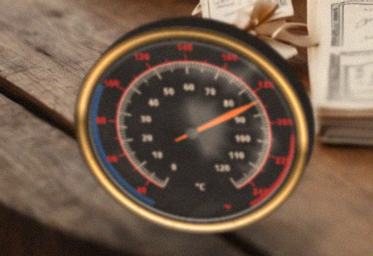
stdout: 85 °C
